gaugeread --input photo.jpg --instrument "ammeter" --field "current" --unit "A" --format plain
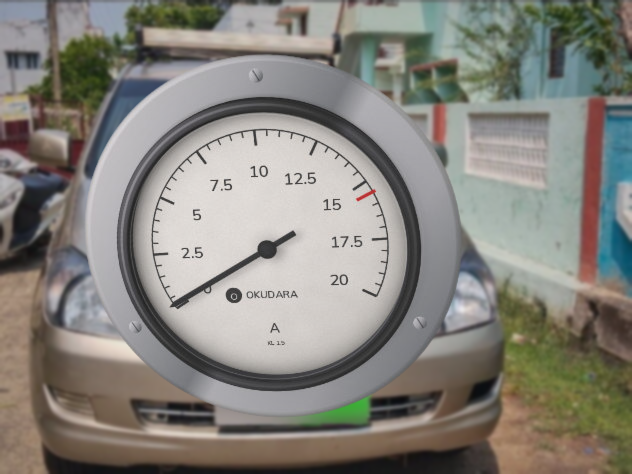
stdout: 0.25 A
